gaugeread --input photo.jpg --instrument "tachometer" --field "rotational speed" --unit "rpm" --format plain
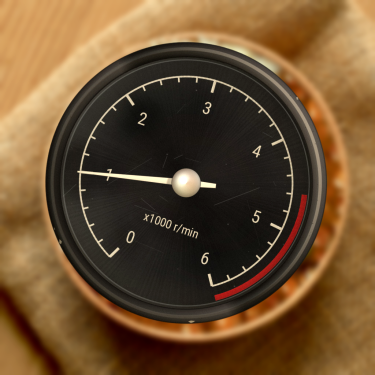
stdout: 1000 rpm
